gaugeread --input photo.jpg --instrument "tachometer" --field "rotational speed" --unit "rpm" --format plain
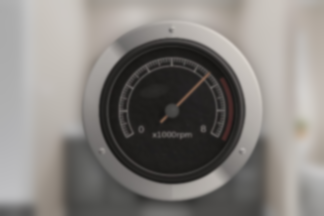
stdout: 5500 rpm
